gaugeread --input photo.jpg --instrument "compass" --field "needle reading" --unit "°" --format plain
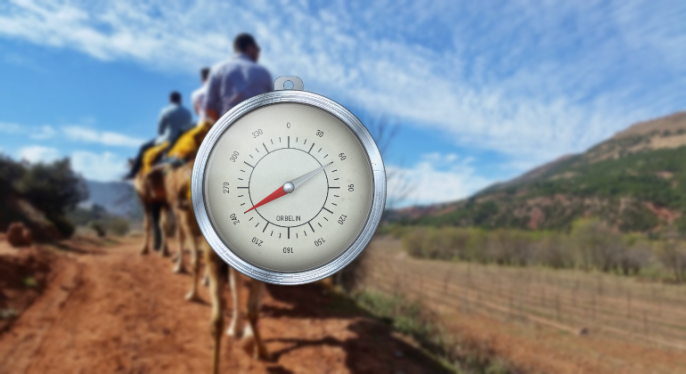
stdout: 240 °
